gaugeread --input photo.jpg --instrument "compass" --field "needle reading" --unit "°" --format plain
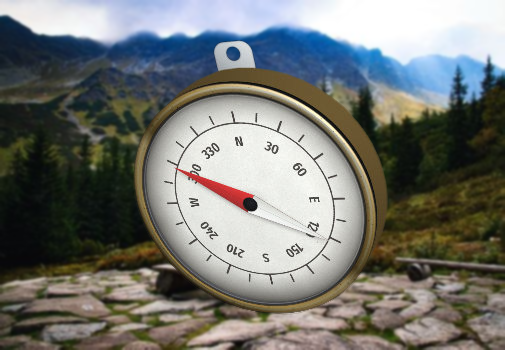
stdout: 300 °
